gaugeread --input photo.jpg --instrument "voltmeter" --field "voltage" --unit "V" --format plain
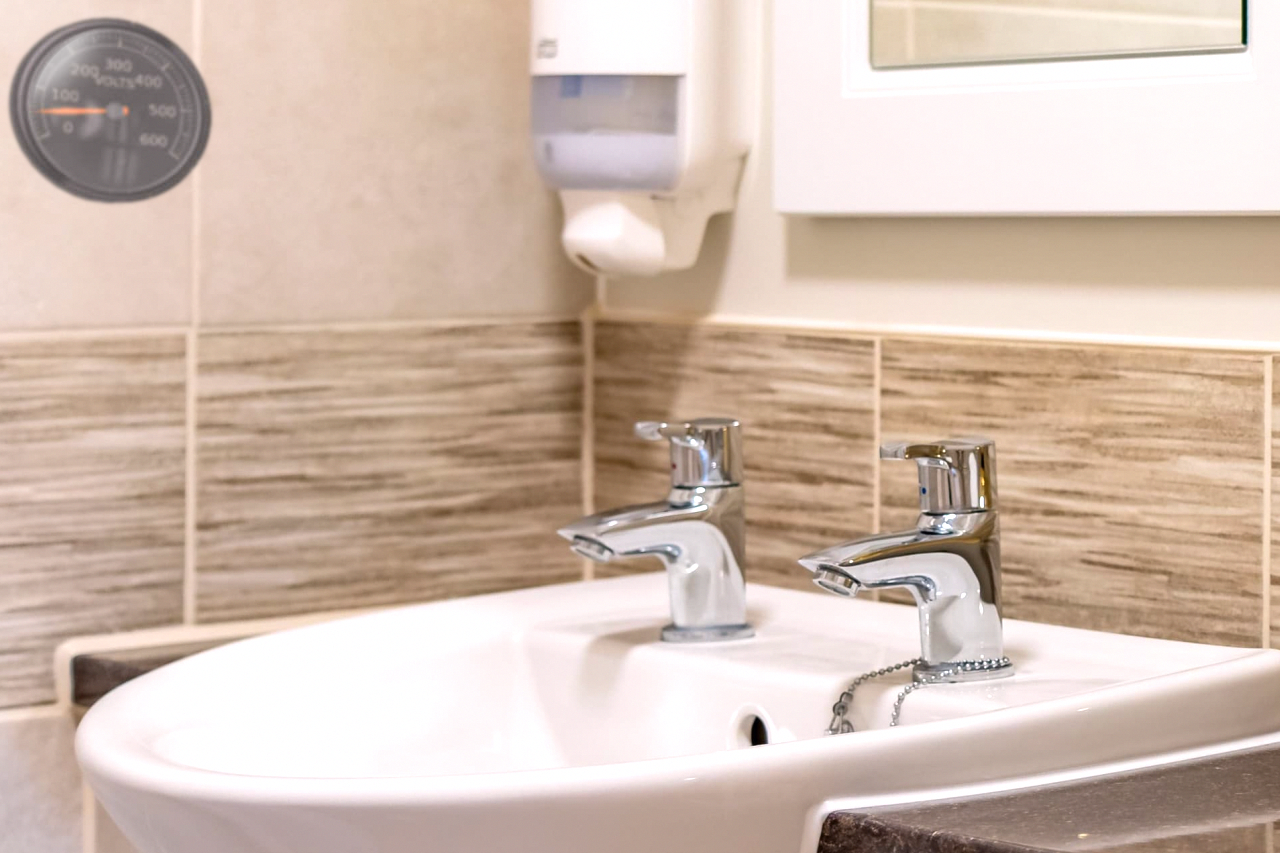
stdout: 50 V
